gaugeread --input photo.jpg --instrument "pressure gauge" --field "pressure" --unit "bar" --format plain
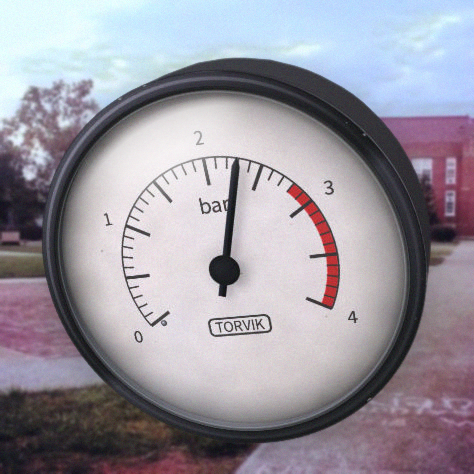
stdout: 2.3 bar
